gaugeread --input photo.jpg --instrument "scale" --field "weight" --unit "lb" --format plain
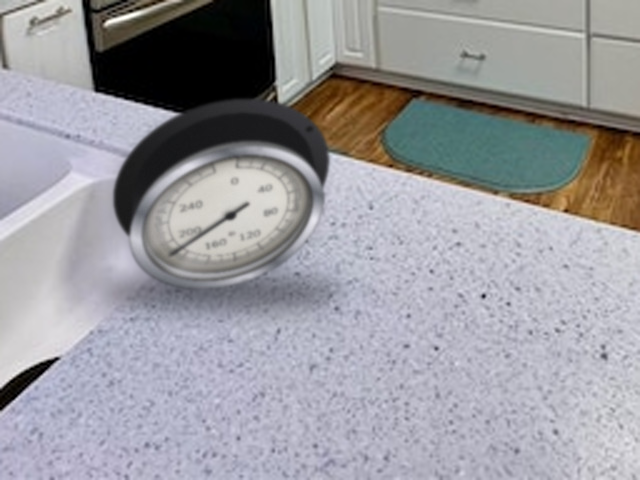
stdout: 190 lb
